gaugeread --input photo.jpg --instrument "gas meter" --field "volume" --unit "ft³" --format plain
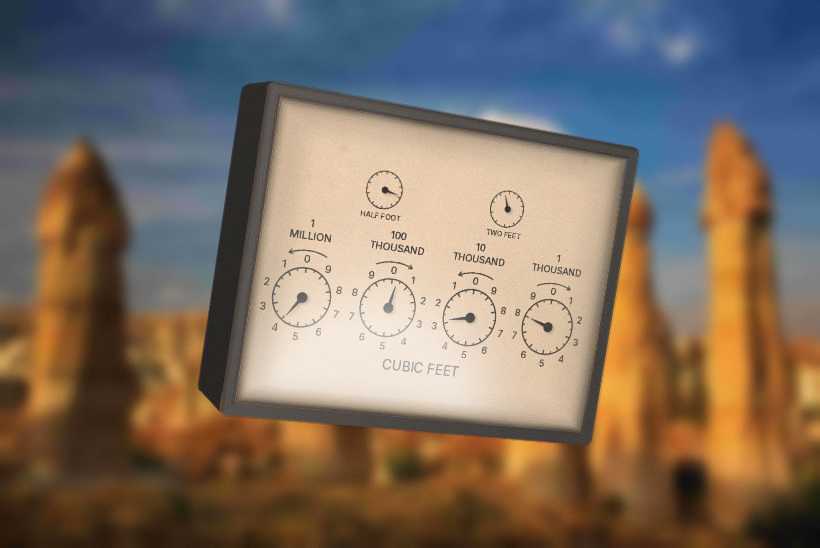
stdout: 402800 ft³
